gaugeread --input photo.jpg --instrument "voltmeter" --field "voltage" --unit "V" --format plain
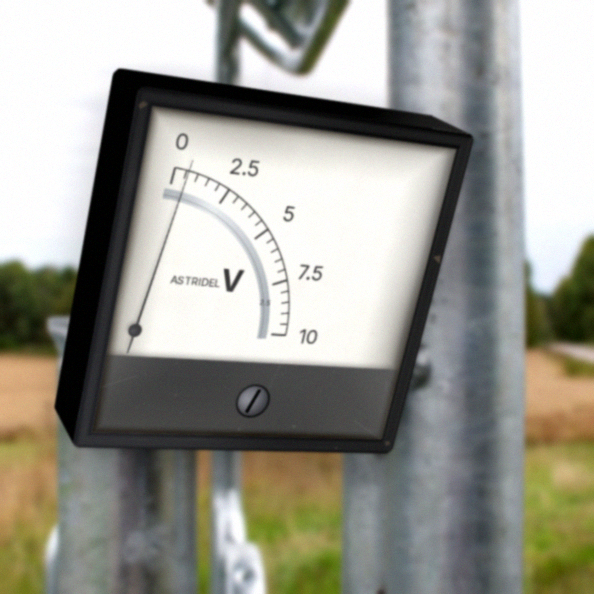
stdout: 0.5 V
